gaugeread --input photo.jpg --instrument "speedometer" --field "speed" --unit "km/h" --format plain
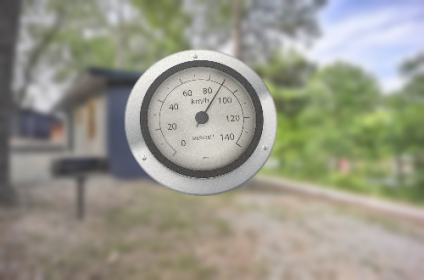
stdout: 90 km/h
